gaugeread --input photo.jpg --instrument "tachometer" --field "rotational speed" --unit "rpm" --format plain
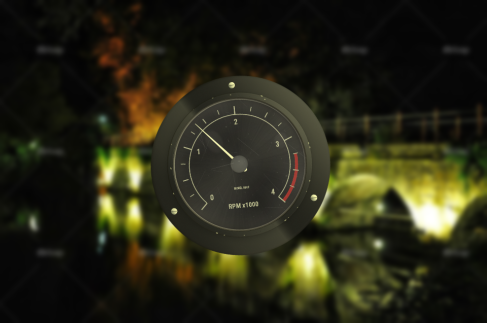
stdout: 1375 rpm
